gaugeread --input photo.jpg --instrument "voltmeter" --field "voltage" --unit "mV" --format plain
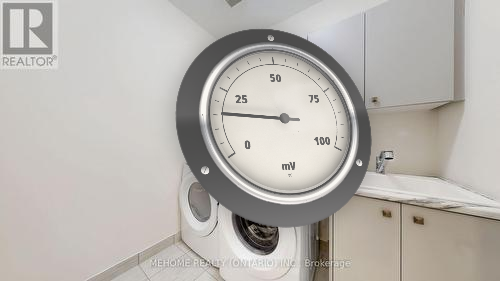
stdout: 15 mV
